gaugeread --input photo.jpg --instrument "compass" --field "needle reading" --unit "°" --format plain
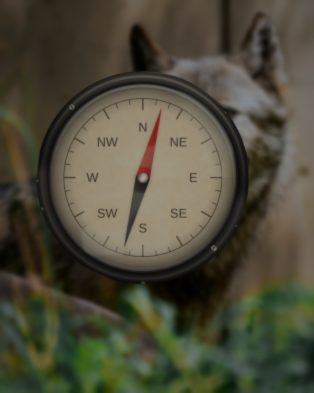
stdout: 15 °
